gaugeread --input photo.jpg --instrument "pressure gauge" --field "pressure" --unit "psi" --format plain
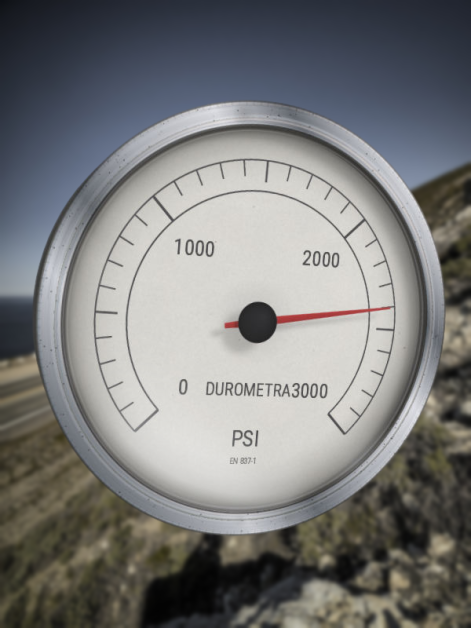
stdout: 2400 psi
